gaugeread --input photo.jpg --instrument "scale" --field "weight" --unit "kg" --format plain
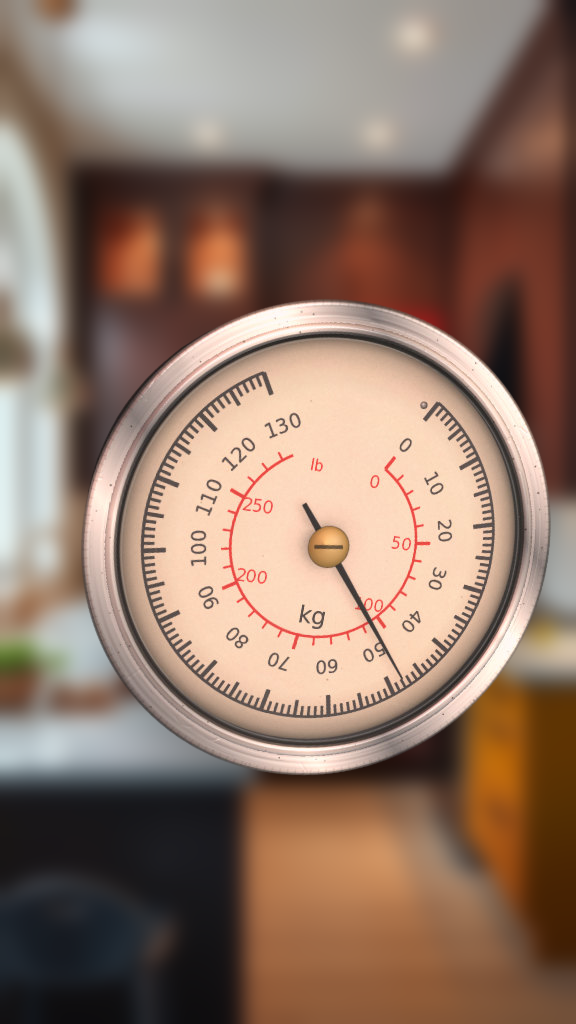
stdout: 48 kg
